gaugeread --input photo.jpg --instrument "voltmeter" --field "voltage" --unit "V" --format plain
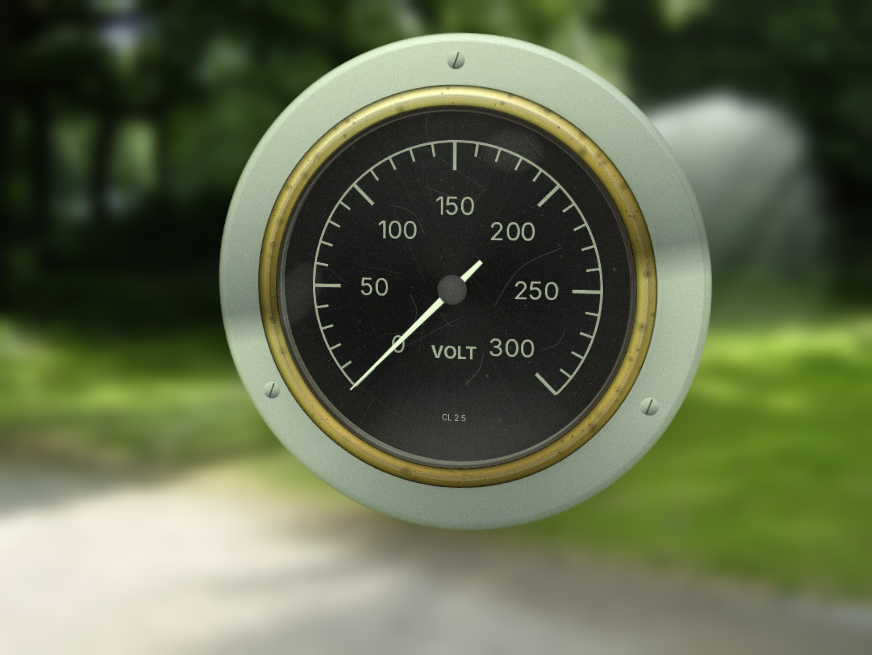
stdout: 0 V
